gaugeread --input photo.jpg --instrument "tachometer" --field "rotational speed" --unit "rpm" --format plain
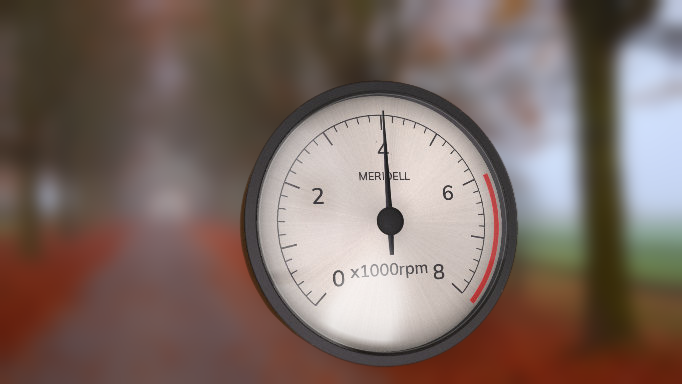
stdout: 4000 rpm
